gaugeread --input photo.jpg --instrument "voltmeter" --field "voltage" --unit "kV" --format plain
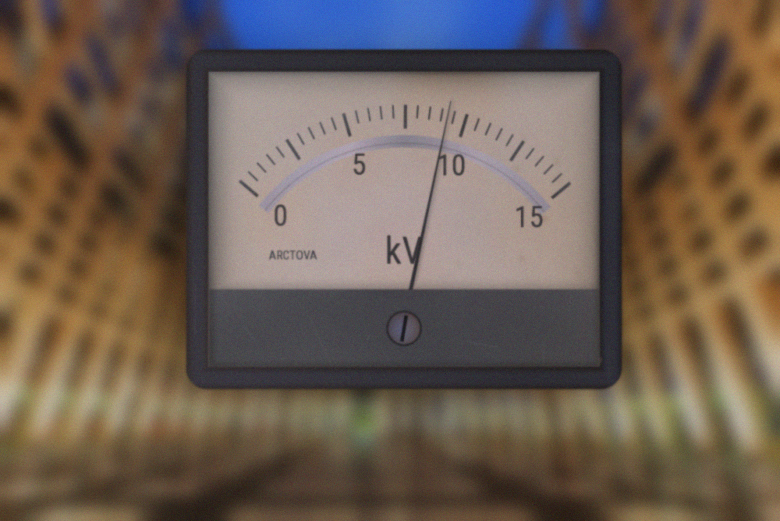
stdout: 9.25 kV
